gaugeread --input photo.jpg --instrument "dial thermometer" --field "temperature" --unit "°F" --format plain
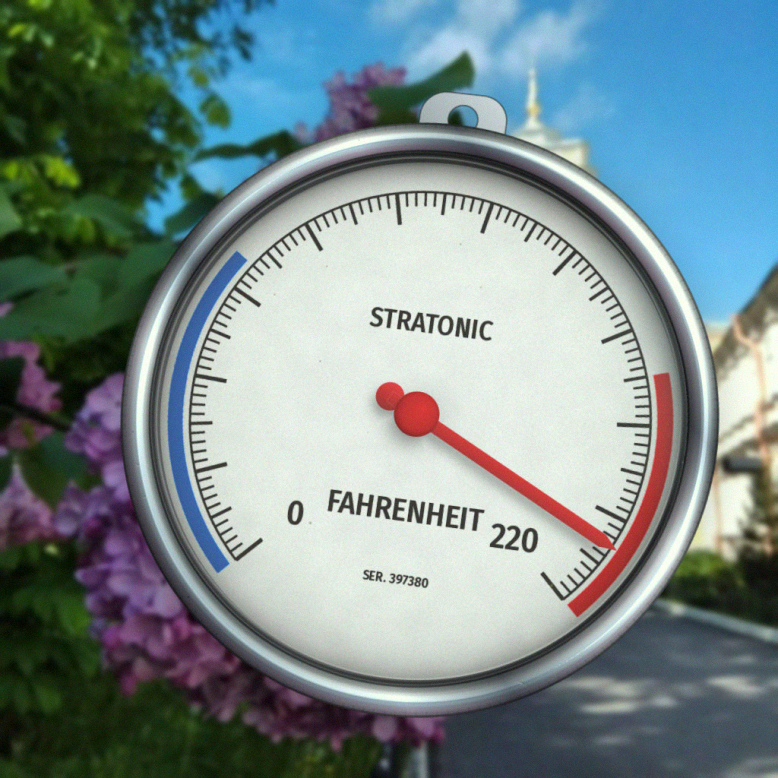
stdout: 206 °F
